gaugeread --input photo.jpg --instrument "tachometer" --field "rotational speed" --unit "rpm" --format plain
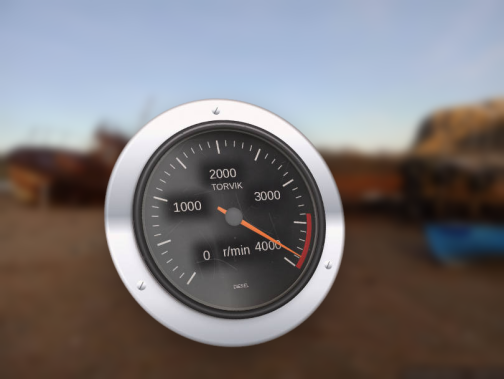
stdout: 3900 rpm
